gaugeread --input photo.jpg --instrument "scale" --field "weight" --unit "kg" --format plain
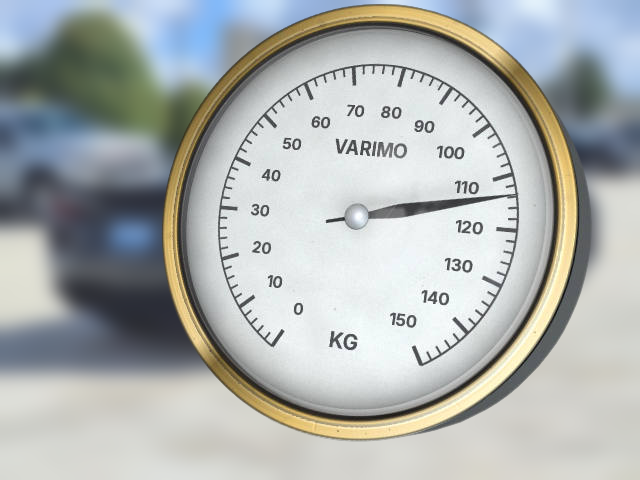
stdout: 114 kg
